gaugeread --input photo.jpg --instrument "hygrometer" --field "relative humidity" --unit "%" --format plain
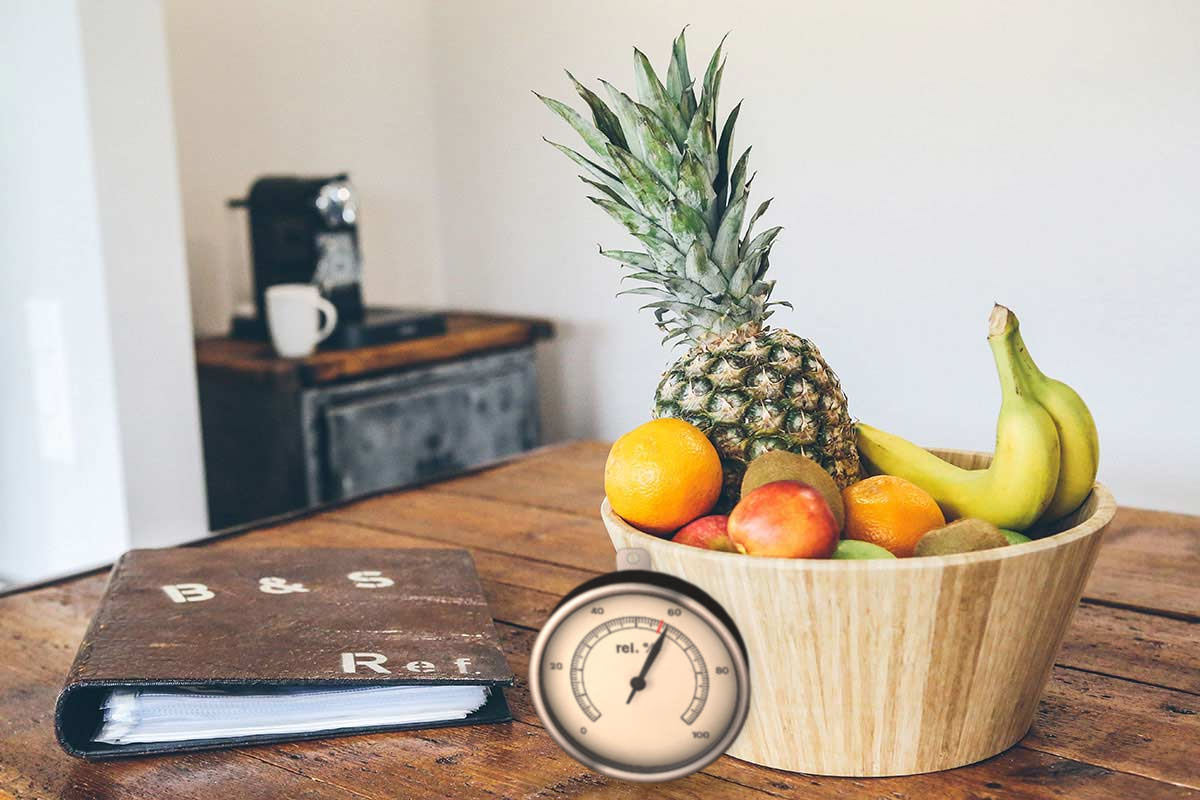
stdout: 60 %
